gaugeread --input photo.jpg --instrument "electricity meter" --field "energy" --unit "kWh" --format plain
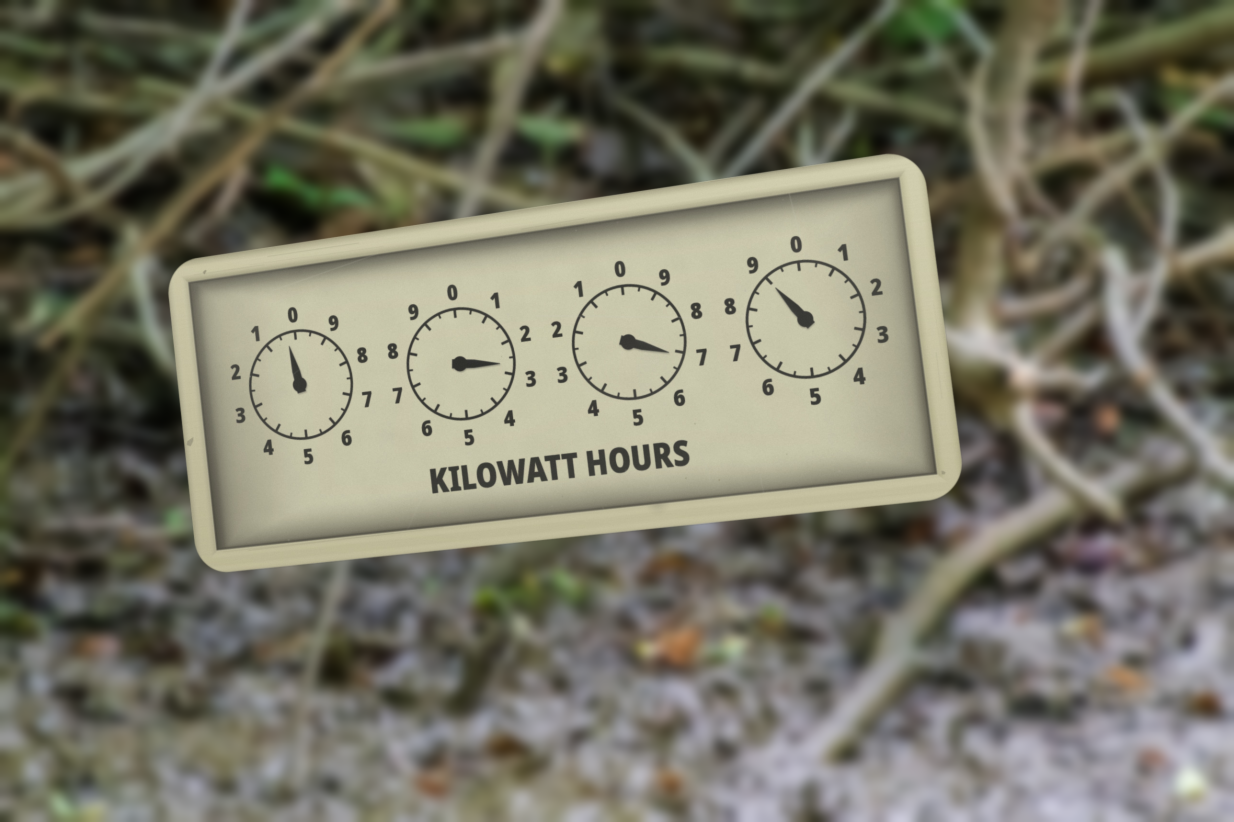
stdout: 269 kWh
